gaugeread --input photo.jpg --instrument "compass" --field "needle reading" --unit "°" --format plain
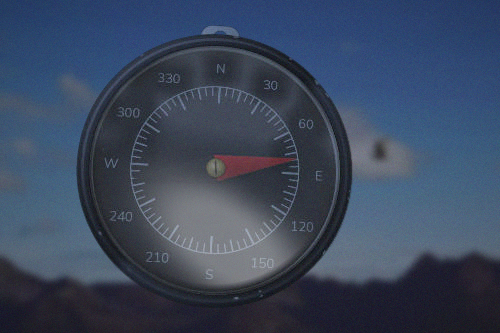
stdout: 80 °
